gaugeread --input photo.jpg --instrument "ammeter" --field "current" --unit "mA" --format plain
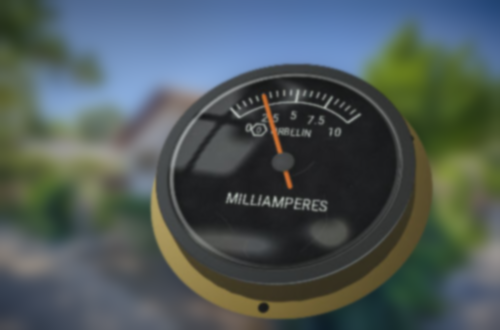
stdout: 2.5 mA
